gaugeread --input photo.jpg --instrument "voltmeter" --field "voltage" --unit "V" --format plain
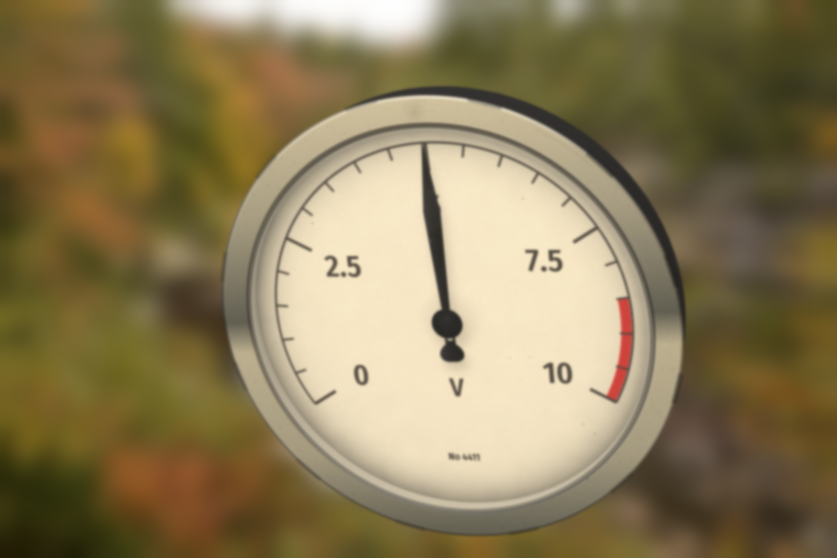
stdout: 5 V
